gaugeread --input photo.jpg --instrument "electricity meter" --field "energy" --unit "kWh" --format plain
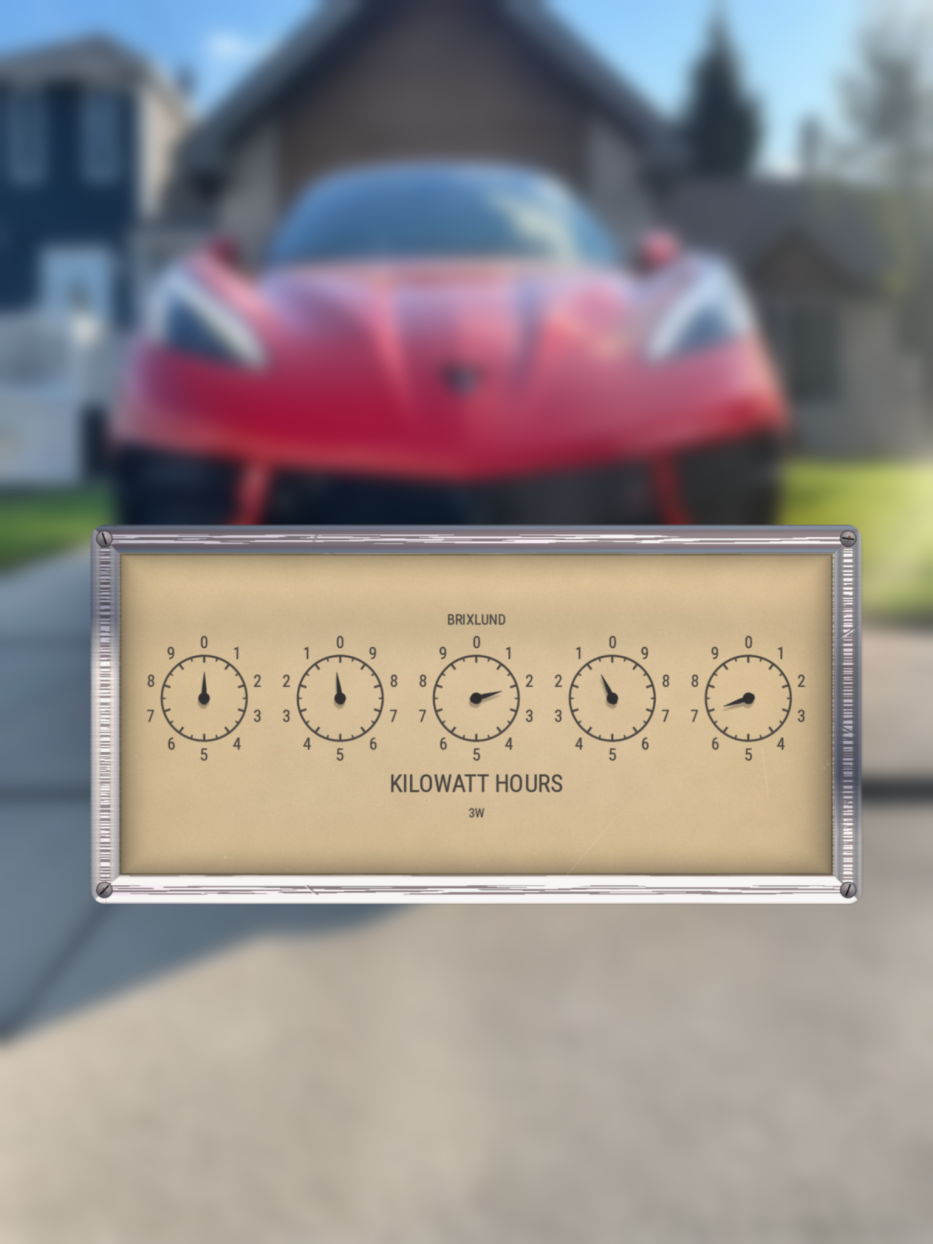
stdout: 207 kWh
